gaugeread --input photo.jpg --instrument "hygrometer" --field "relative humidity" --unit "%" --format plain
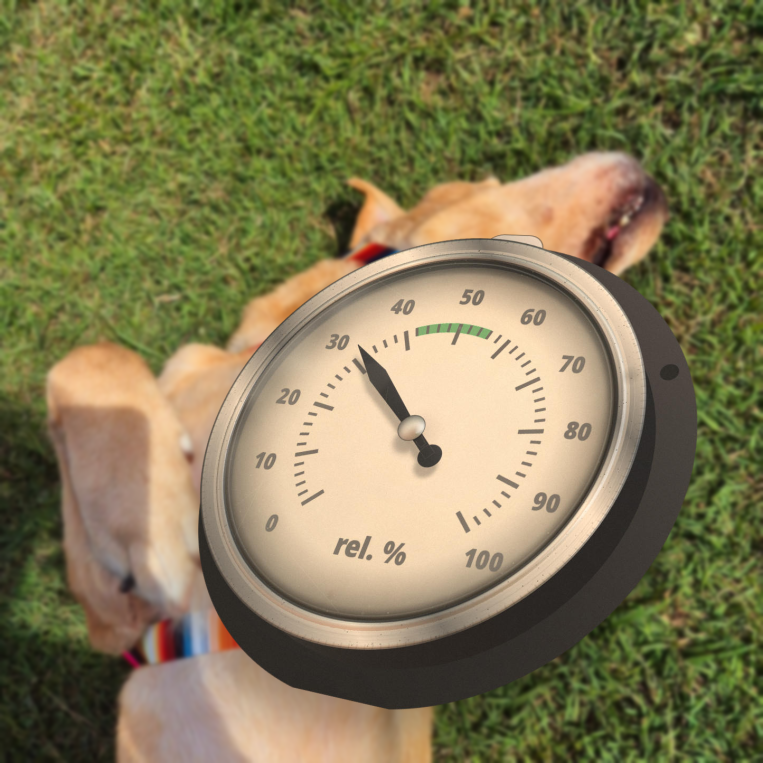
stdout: 32 %
